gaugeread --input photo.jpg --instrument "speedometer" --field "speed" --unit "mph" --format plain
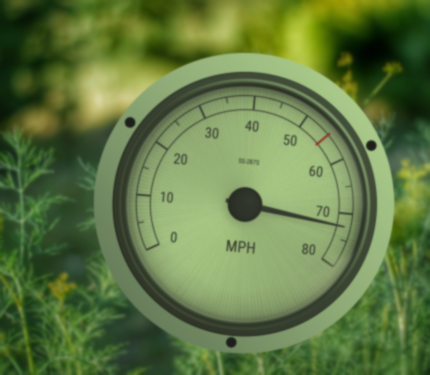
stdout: 72.5 mph
